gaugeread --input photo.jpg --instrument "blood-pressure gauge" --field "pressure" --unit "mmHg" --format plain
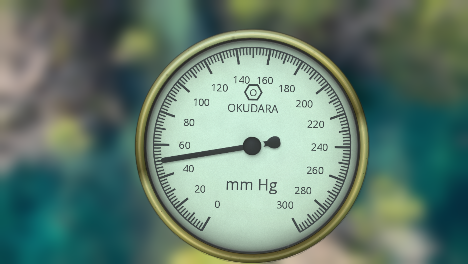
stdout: 50 mmHg
